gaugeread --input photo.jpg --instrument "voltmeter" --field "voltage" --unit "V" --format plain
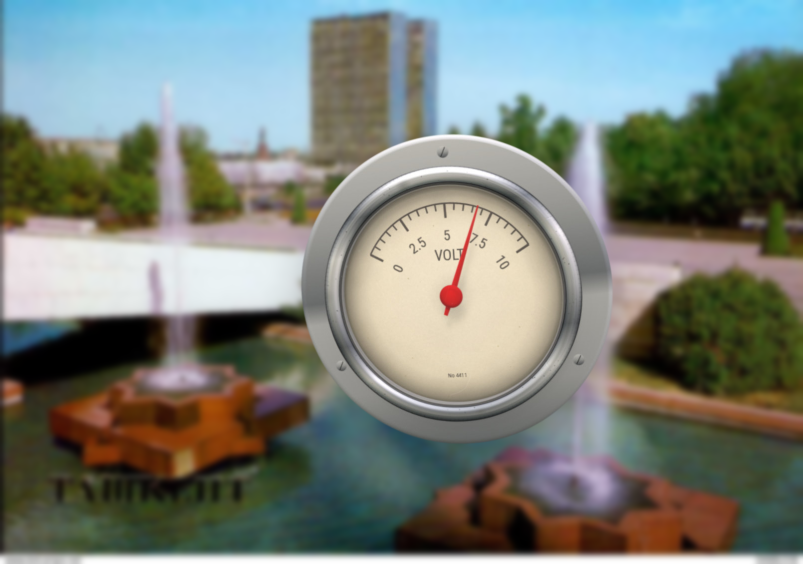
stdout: 6.75 V
